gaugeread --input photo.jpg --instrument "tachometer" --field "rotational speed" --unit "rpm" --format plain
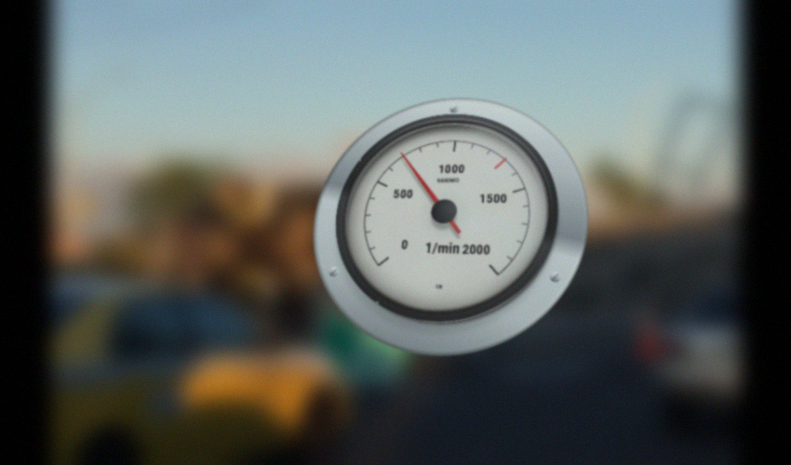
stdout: 700 rpm
